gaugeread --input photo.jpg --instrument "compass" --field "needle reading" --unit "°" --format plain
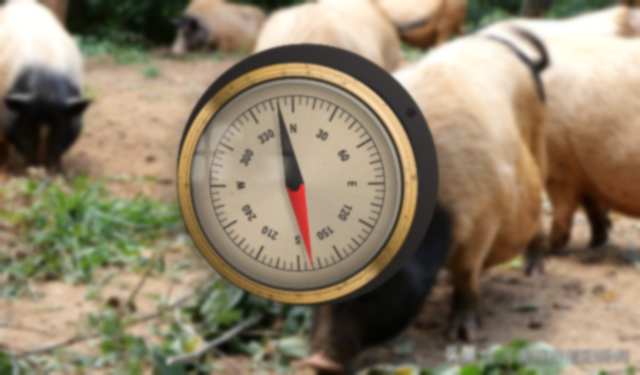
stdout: 170 °
